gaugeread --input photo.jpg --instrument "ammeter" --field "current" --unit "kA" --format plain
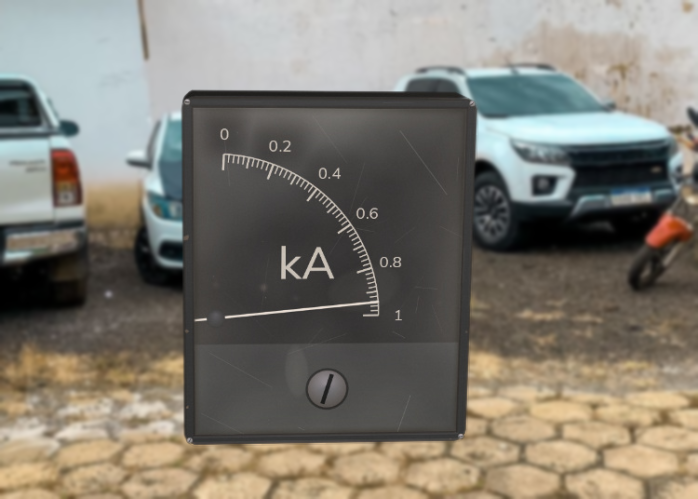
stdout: 0.94 kA
